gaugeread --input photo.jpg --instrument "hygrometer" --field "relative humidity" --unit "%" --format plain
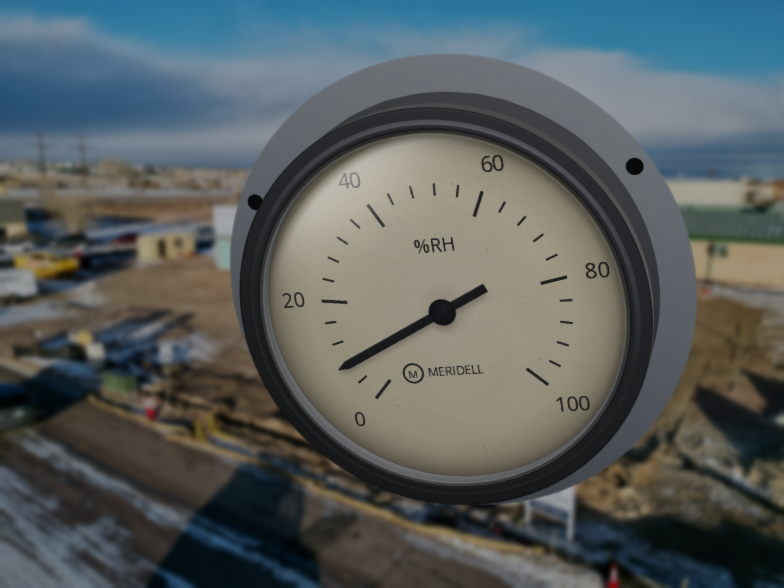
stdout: 8 %
